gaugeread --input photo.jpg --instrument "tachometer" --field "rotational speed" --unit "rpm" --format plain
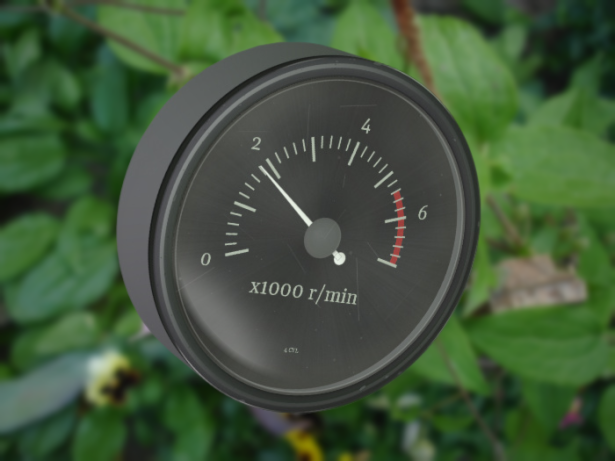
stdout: 1800 rpm
